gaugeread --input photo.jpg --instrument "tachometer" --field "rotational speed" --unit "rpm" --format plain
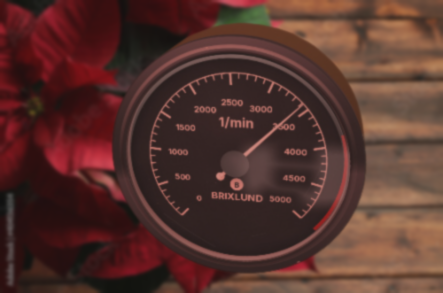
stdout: 3400 rpm
